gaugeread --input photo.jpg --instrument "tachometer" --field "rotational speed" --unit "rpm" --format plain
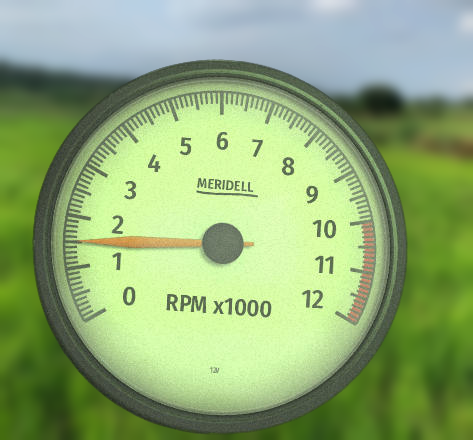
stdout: 1500 rpm
